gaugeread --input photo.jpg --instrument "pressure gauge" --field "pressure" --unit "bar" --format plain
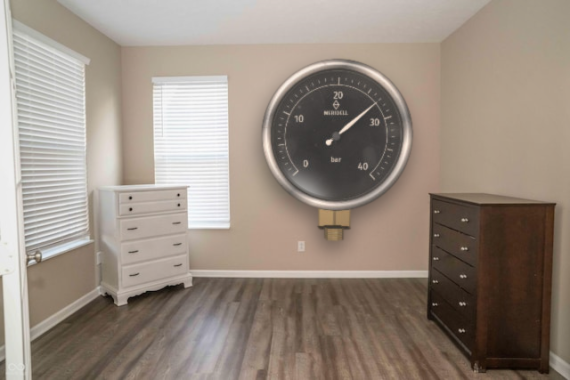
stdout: 27 bar
